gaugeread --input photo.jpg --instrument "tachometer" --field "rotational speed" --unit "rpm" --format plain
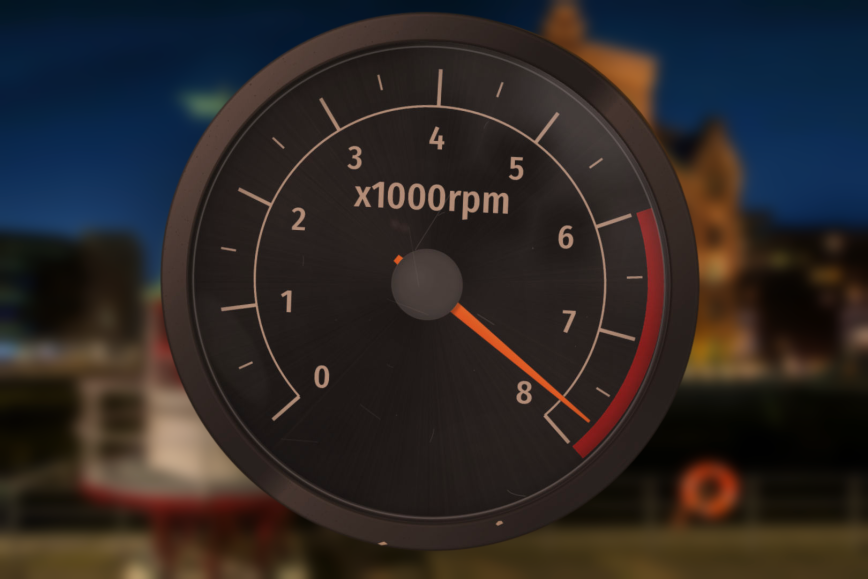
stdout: 7750 rpm
